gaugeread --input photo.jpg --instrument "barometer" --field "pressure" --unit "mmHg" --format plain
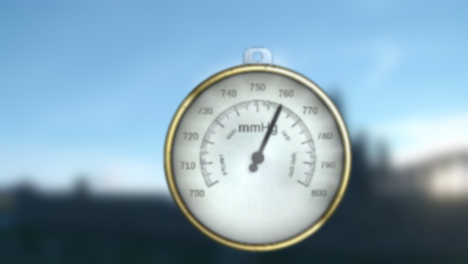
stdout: 760 mmHg
